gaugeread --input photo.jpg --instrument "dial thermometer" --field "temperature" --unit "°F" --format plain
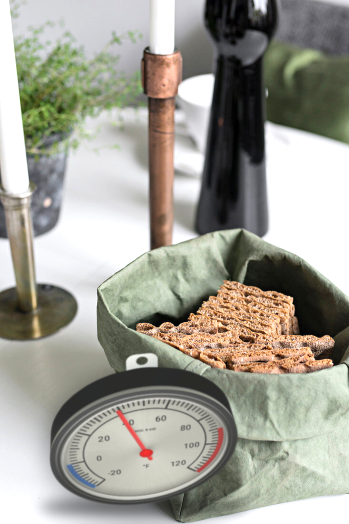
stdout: 40 °F
